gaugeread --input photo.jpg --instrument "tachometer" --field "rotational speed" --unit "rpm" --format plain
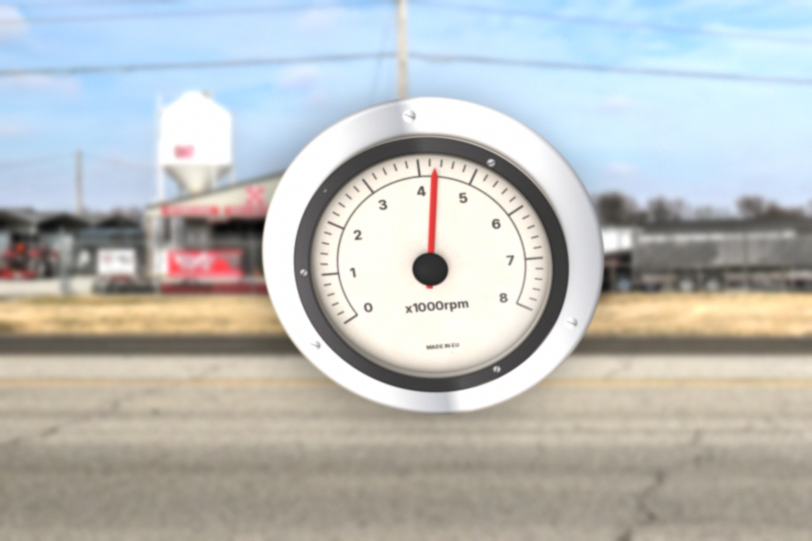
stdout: 4300 rpm
